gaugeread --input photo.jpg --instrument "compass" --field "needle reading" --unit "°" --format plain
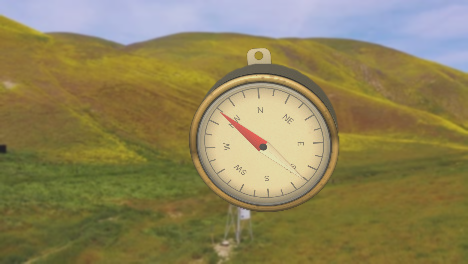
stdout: 315 °
